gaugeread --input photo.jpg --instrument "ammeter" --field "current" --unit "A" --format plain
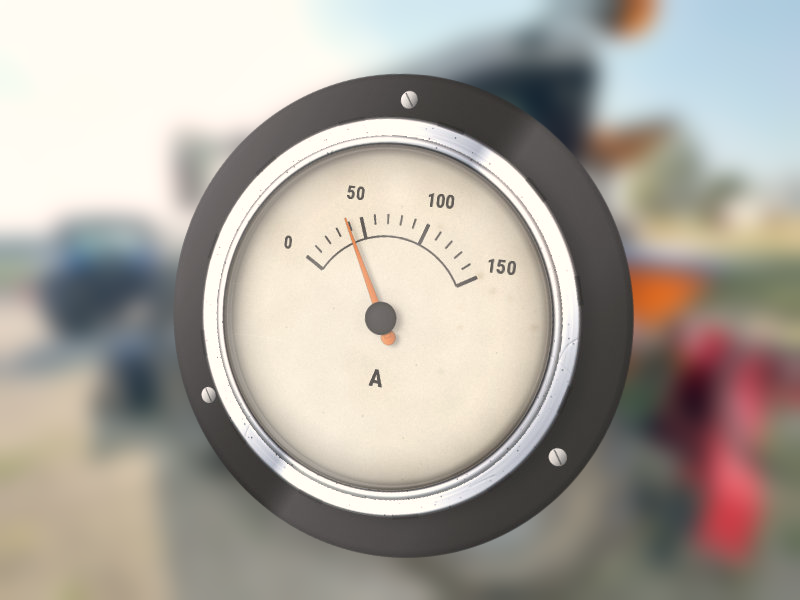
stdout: 40 A
